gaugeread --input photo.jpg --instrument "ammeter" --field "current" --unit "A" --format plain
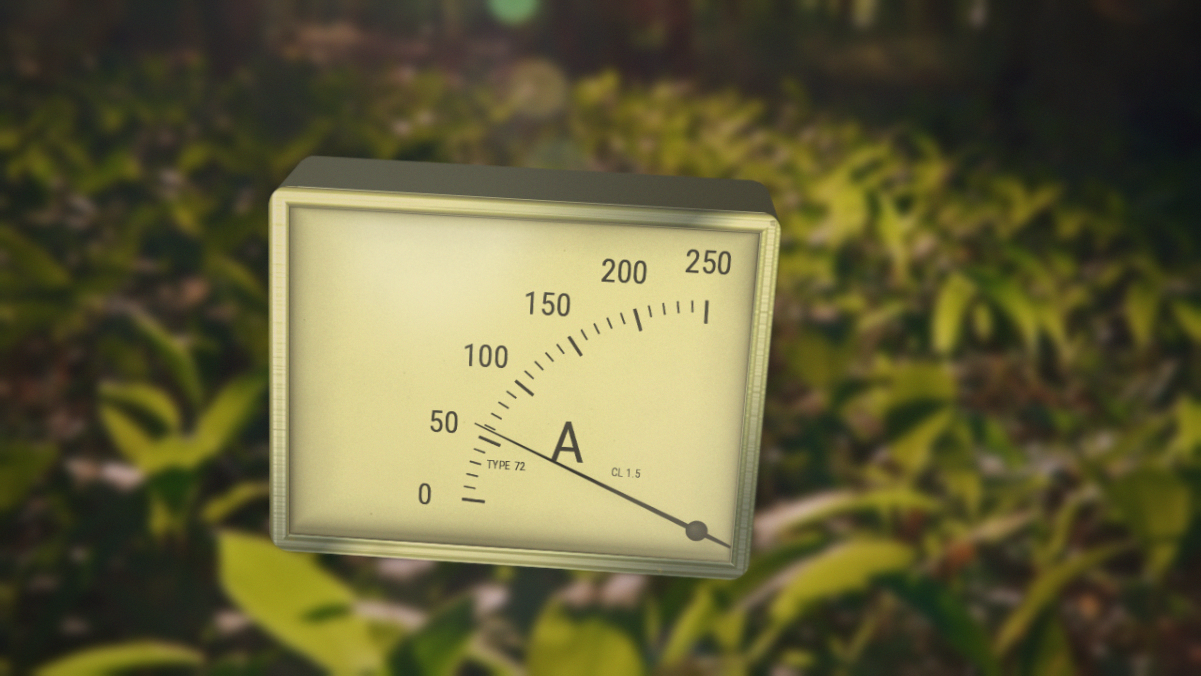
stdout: 60 A
